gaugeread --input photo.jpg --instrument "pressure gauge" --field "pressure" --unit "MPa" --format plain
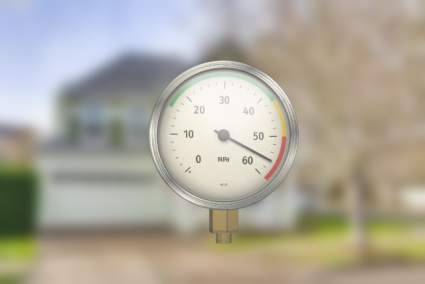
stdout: 56 MPa
